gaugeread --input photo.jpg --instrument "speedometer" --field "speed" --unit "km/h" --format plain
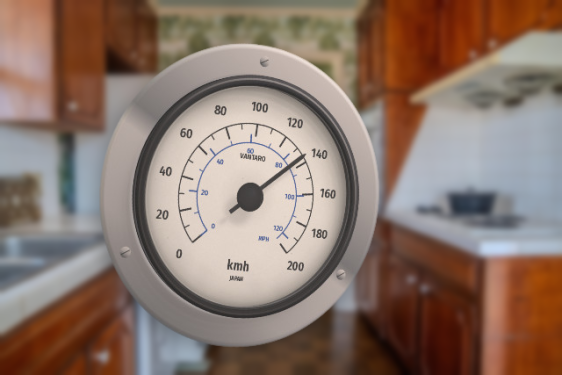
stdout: 135 km/h
